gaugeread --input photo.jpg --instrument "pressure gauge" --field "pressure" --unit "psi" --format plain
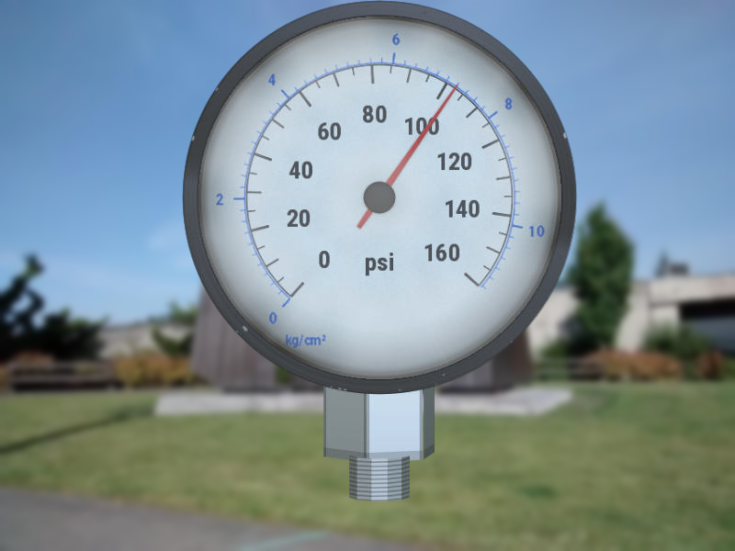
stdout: 102.5 psi
